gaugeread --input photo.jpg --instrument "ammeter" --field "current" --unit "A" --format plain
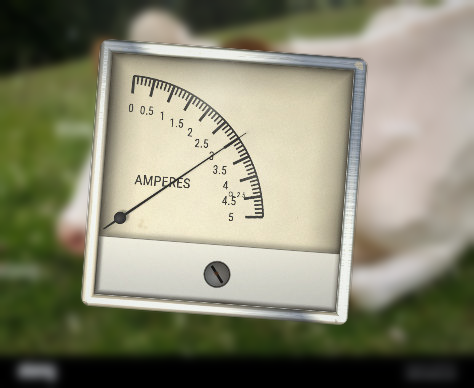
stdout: 3 A
